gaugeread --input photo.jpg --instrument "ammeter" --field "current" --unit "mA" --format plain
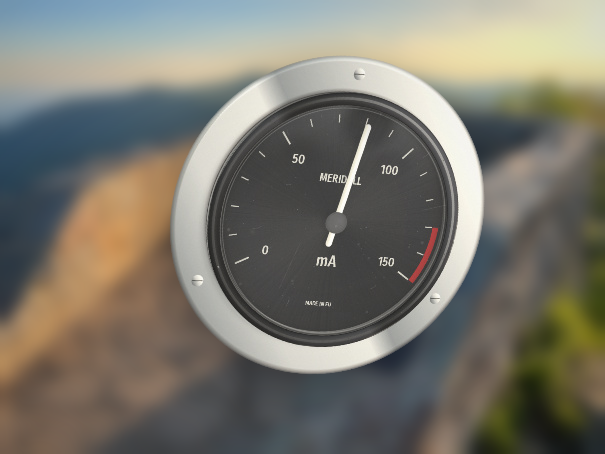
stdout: 80 mA
